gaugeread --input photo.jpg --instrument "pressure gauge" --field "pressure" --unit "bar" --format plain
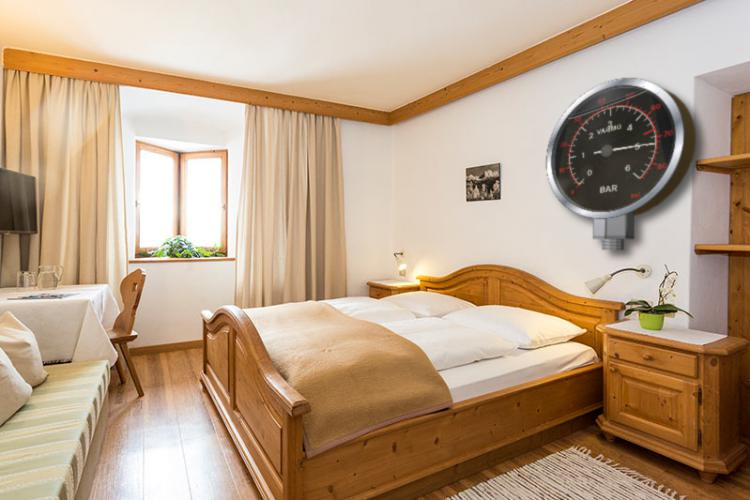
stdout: 5 bar
